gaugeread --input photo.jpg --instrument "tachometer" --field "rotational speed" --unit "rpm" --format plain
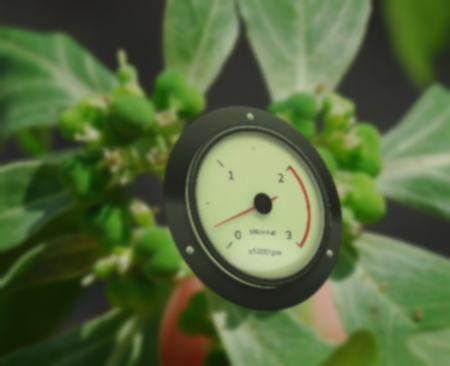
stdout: 250 rpm
